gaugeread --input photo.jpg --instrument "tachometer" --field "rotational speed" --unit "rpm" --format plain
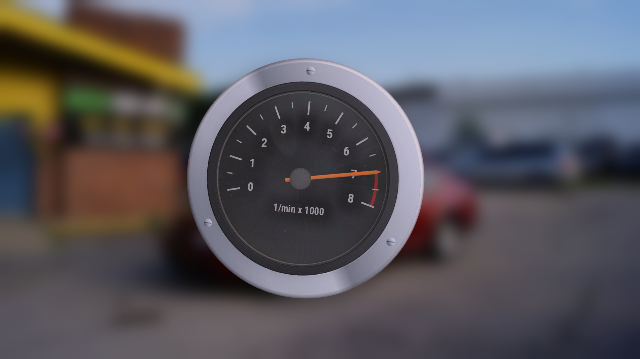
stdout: 7000 rpm
